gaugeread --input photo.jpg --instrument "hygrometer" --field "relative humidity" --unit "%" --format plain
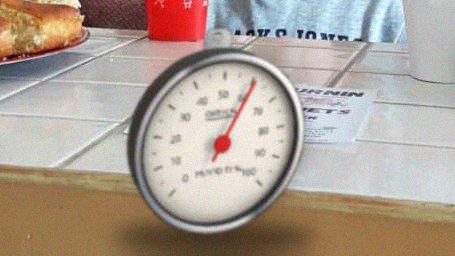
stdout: 60 %
